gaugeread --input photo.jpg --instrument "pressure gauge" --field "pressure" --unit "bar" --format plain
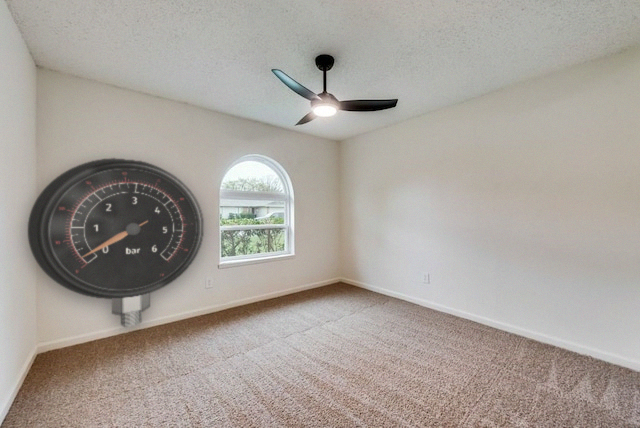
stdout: 0.2 bar
